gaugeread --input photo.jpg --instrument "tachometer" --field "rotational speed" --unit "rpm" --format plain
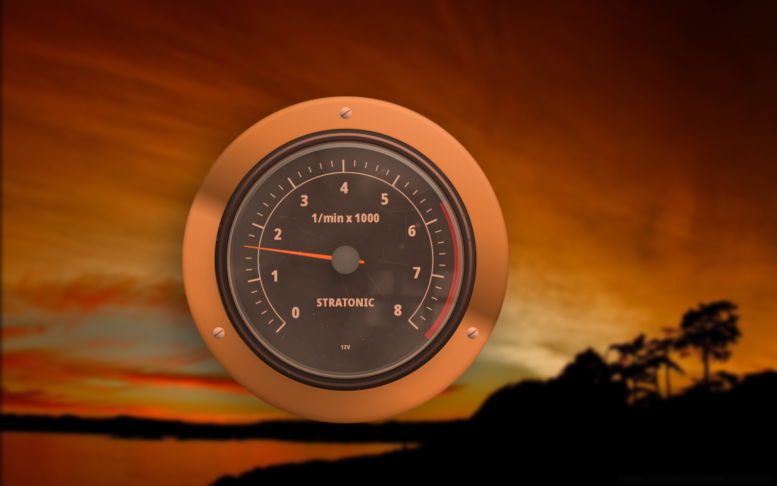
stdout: 1600 rpm
